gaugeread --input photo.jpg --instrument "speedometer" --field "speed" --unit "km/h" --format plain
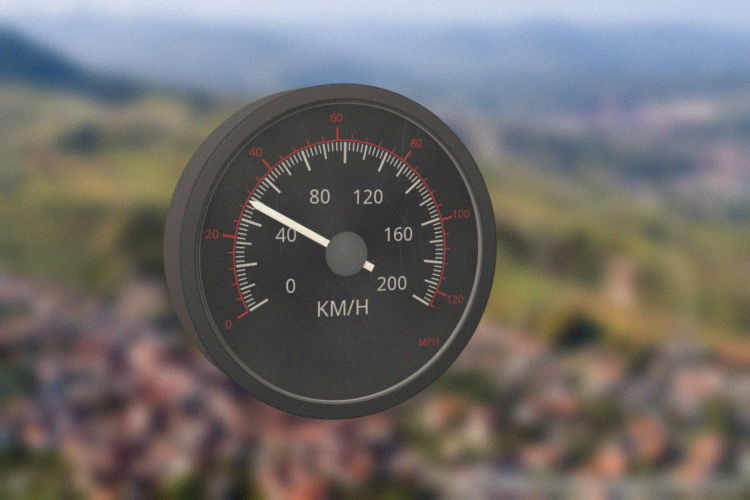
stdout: 48 km/h
